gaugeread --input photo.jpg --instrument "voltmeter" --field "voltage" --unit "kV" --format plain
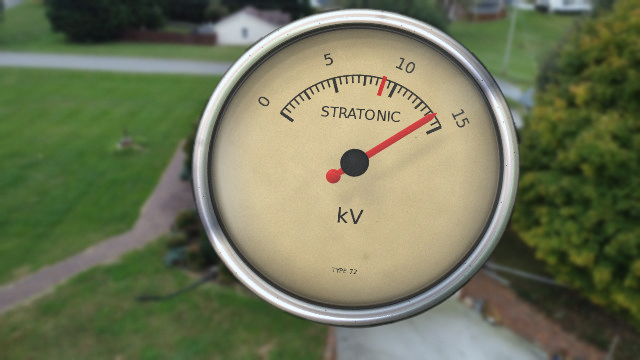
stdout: 14 kV
